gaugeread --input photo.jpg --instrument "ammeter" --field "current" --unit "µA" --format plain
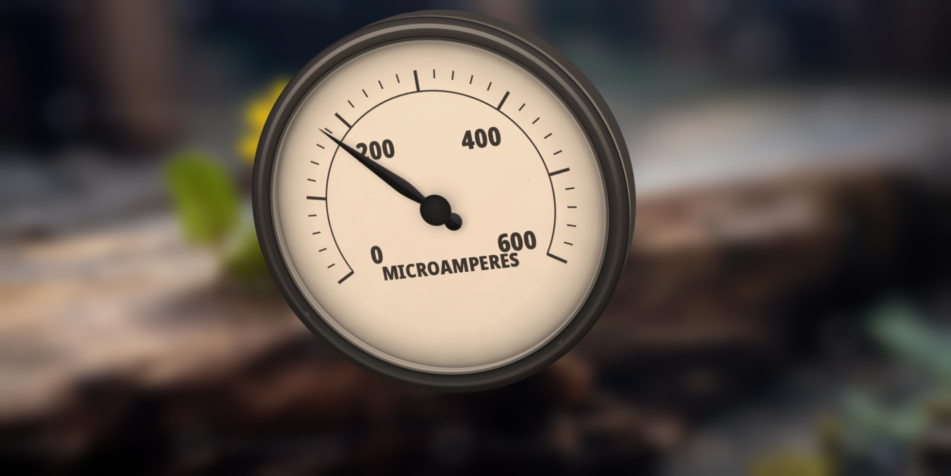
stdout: 180 µA
